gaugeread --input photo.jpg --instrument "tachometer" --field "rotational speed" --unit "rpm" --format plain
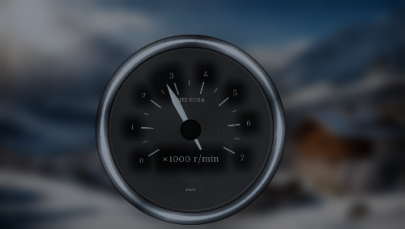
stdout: 2750 rpm
